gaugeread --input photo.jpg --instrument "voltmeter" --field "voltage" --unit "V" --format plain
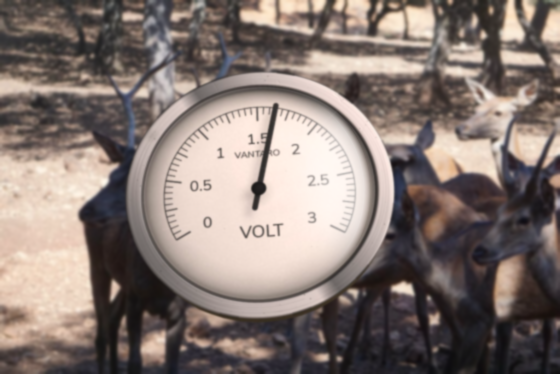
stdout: 1.65 V
